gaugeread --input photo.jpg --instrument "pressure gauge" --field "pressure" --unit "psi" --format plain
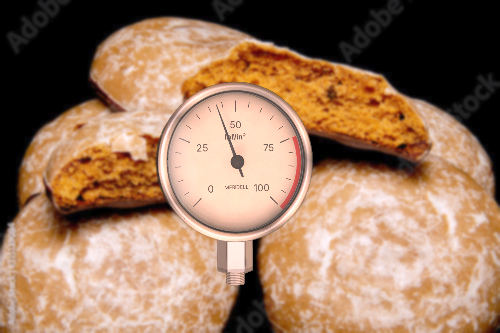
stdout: 42.5 psi
